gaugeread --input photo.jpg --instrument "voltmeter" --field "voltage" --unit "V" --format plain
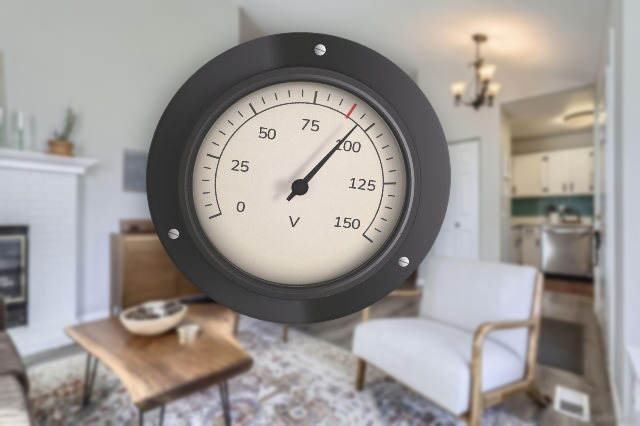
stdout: 95 V
